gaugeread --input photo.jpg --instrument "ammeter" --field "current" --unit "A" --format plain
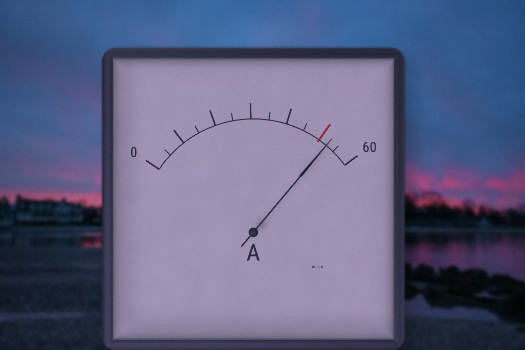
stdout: 52.5 A
